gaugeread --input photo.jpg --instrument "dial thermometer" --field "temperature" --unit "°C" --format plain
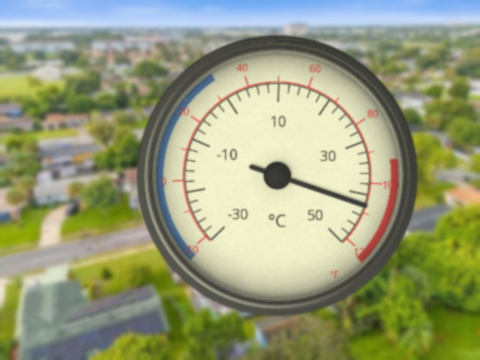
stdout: 42 °C
